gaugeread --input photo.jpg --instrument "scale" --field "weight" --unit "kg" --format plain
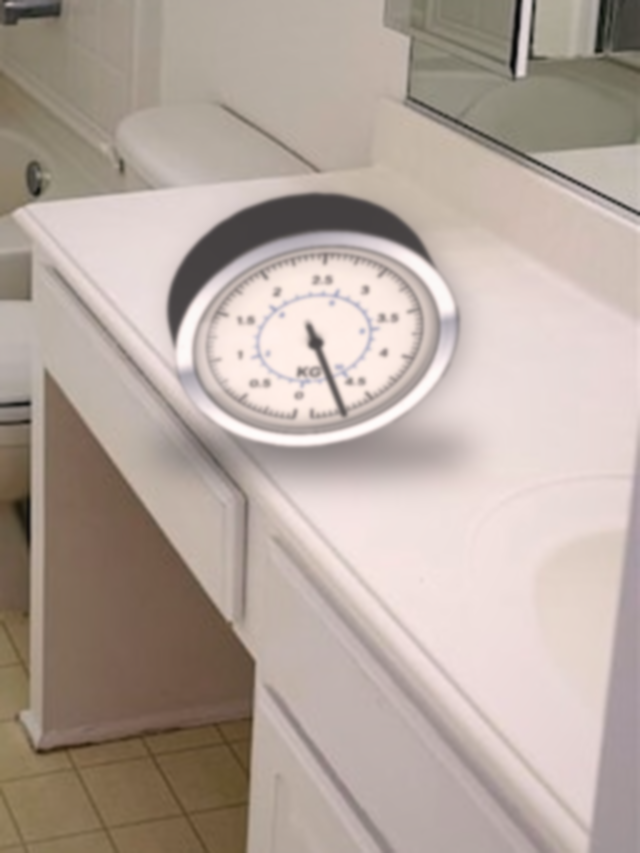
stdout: 4.75 kg
